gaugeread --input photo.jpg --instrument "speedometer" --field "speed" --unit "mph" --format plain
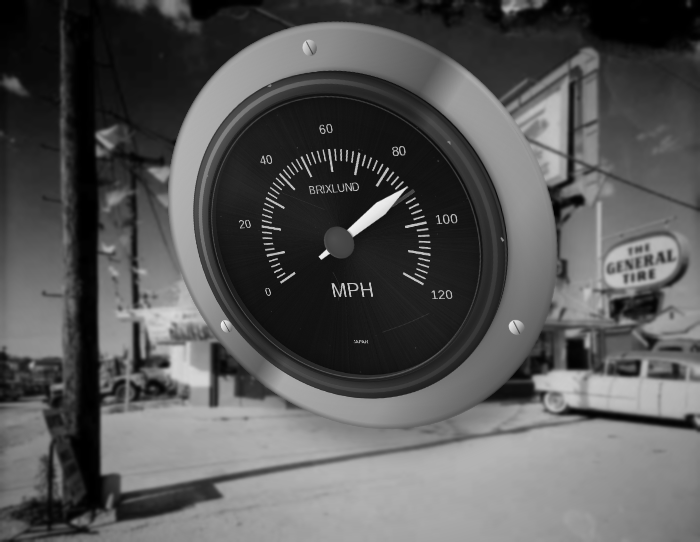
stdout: 88 mph
